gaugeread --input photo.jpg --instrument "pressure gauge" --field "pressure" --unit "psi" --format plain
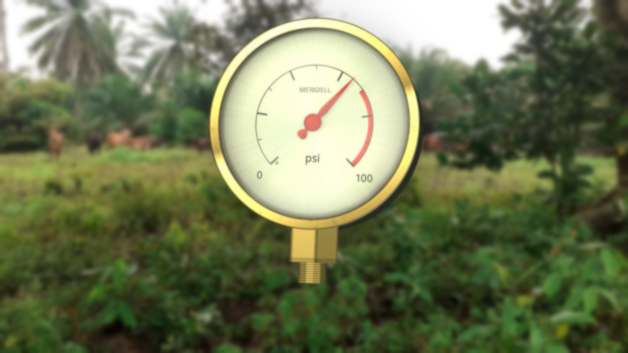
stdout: 65 psi
